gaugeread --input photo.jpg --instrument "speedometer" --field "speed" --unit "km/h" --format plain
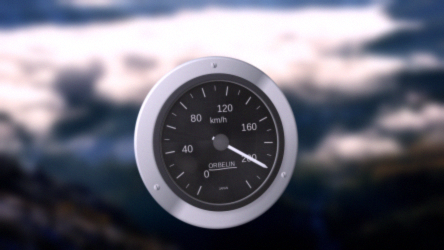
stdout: 200 km/h
